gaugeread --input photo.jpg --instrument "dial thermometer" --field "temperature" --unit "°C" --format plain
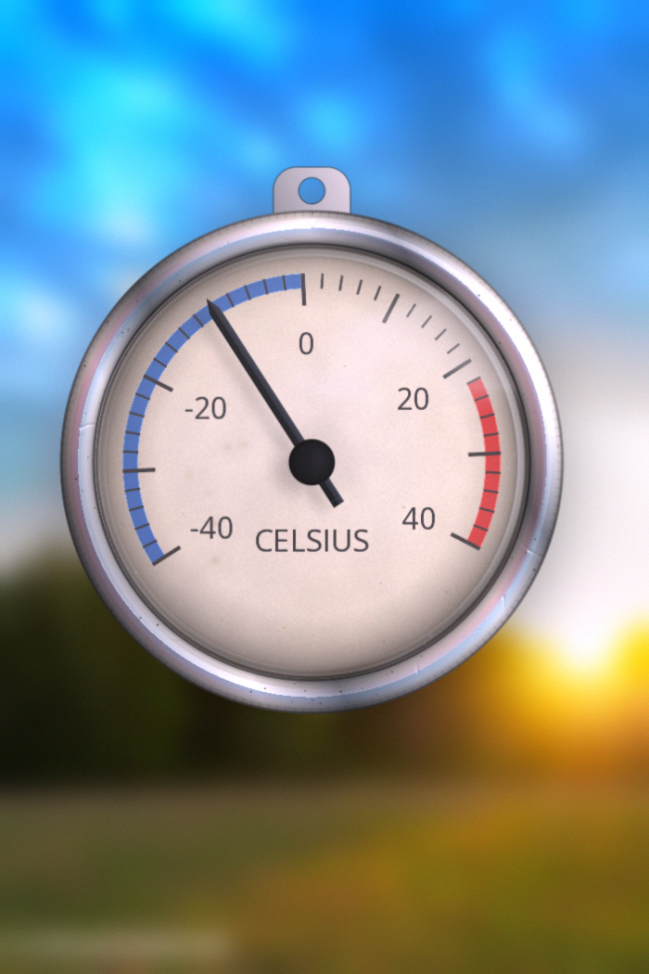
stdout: -10 °C
